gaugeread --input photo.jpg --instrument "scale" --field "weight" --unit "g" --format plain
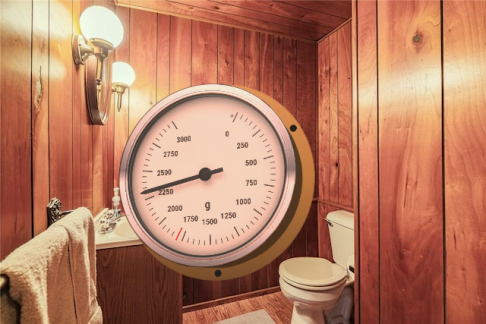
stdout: 2300 g
